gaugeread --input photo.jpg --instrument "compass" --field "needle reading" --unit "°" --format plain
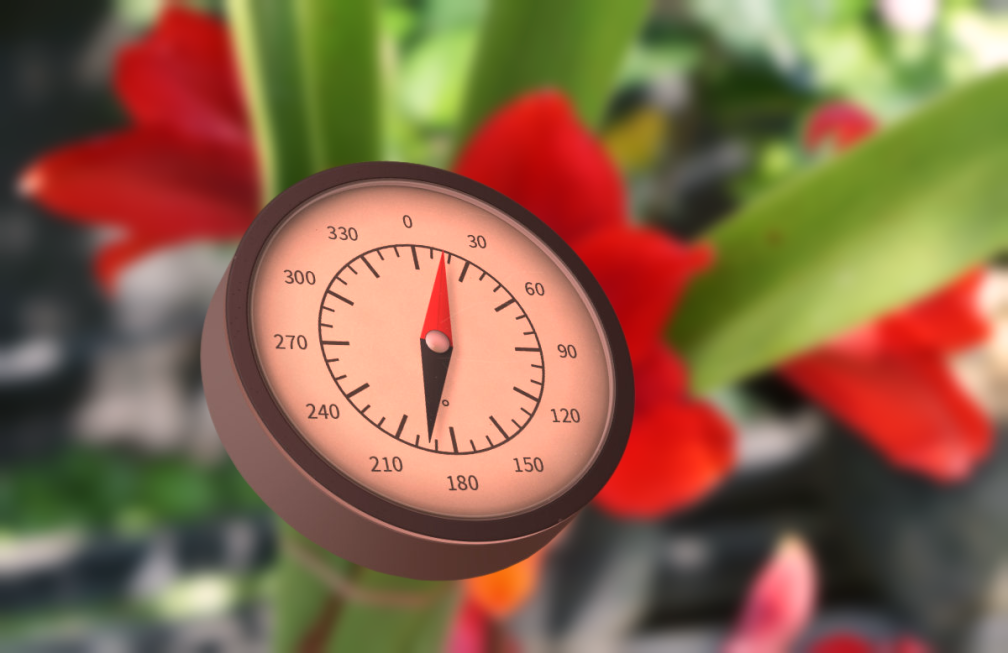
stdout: 15 °
